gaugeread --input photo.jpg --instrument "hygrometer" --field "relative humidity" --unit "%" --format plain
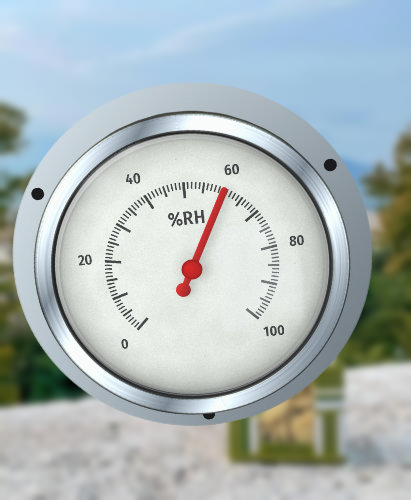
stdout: 60 %
